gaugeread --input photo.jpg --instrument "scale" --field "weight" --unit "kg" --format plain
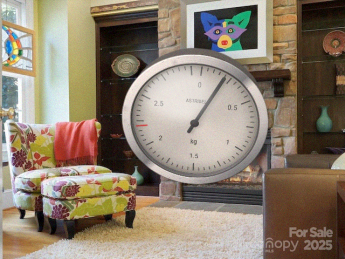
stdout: 0.2 kg
